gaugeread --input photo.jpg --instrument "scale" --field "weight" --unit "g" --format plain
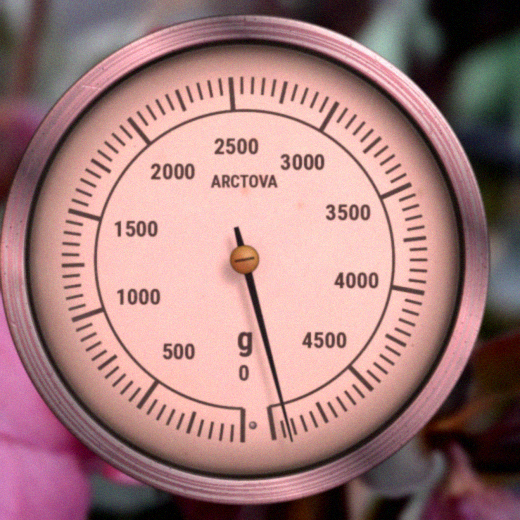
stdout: 4925 g
